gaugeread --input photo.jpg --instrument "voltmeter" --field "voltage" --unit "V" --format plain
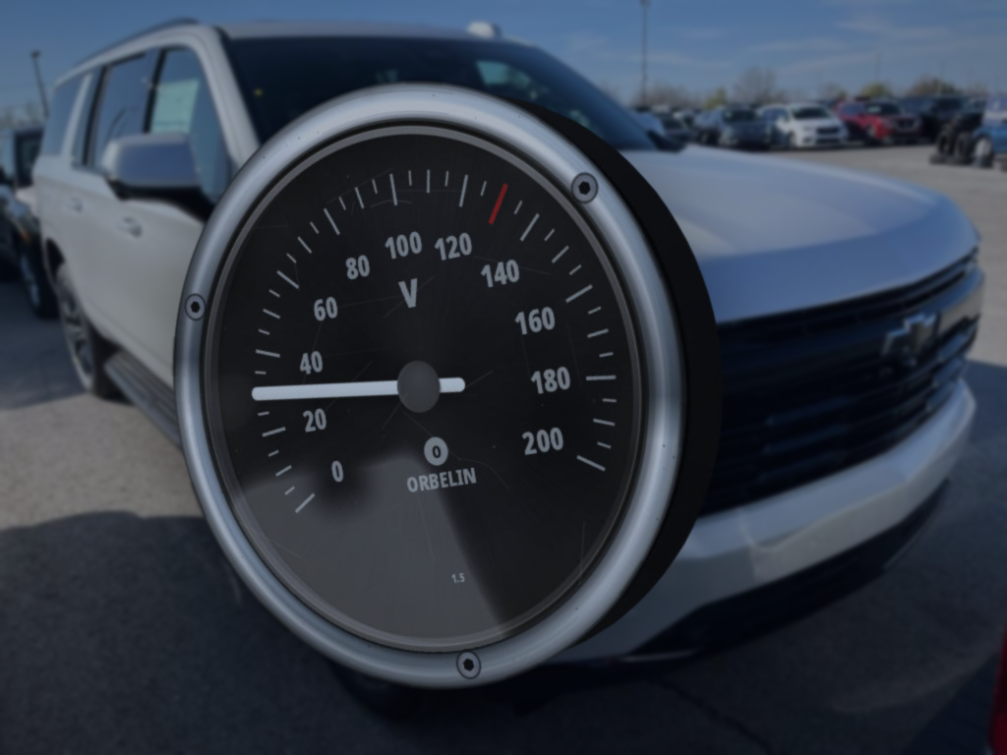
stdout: 30 V
